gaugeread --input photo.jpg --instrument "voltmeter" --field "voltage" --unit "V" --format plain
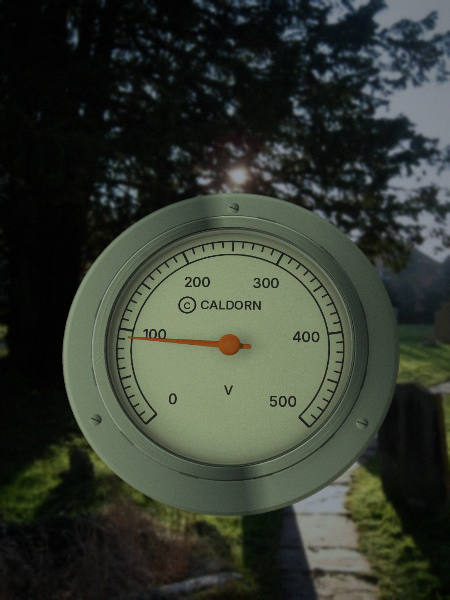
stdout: 90 V
